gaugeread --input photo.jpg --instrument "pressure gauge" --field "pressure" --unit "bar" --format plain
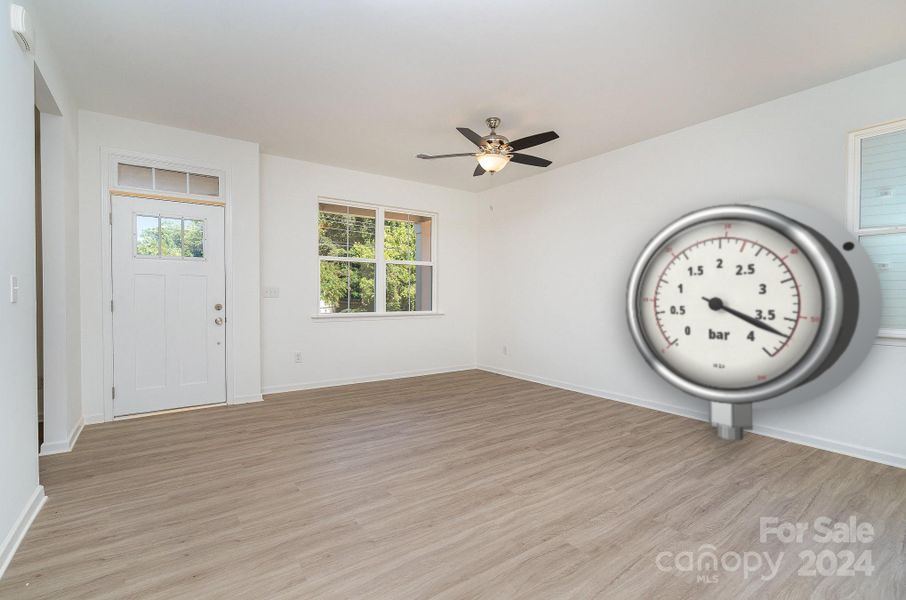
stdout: 3.7 bar
